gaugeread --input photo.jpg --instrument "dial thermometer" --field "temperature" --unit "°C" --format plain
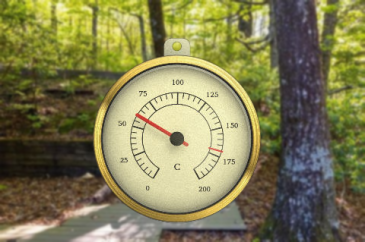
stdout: 60 °C
